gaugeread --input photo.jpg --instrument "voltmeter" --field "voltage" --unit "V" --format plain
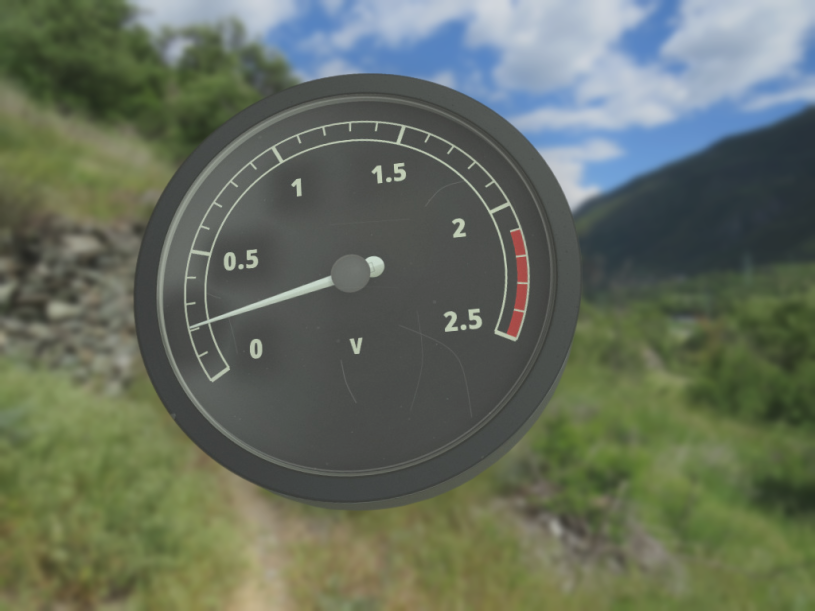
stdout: 0.2 V
